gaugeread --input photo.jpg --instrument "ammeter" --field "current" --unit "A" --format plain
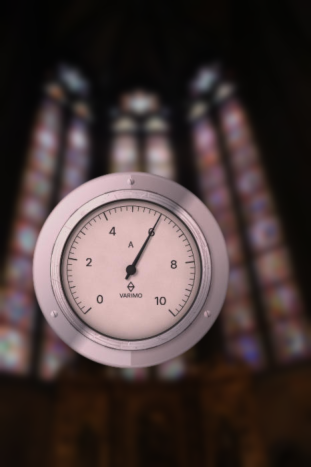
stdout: 6 A
